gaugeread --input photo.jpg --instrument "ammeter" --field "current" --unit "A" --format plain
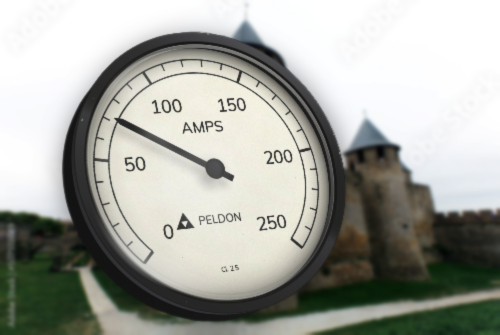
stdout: 70 A
